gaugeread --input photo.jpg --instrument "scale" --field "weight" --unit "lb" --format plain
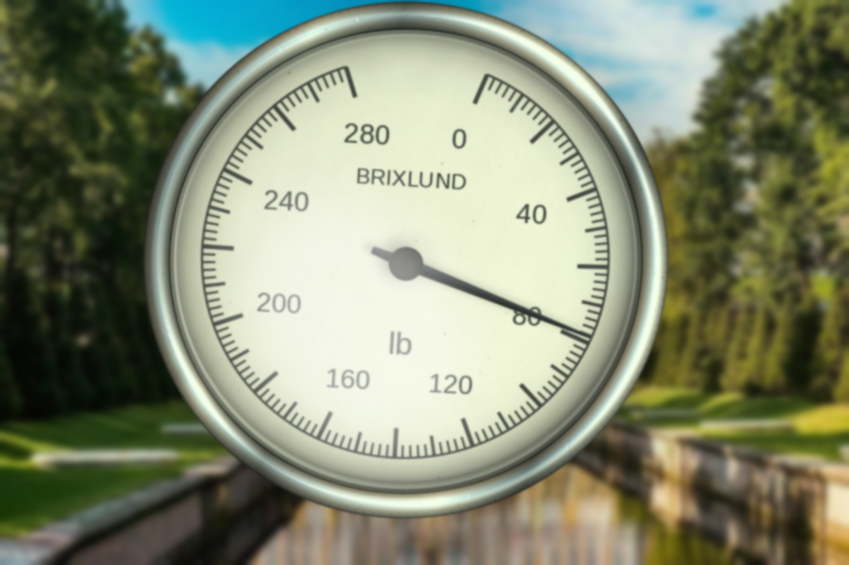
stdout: 78 lb
